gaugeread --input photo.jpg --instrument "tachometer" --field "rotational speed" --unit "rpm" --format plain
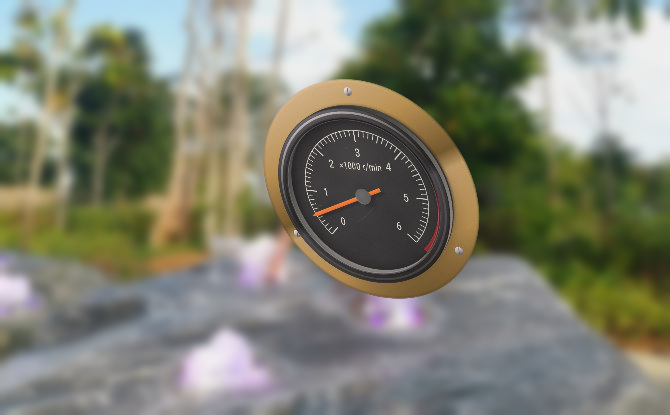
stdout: 500 rpm
